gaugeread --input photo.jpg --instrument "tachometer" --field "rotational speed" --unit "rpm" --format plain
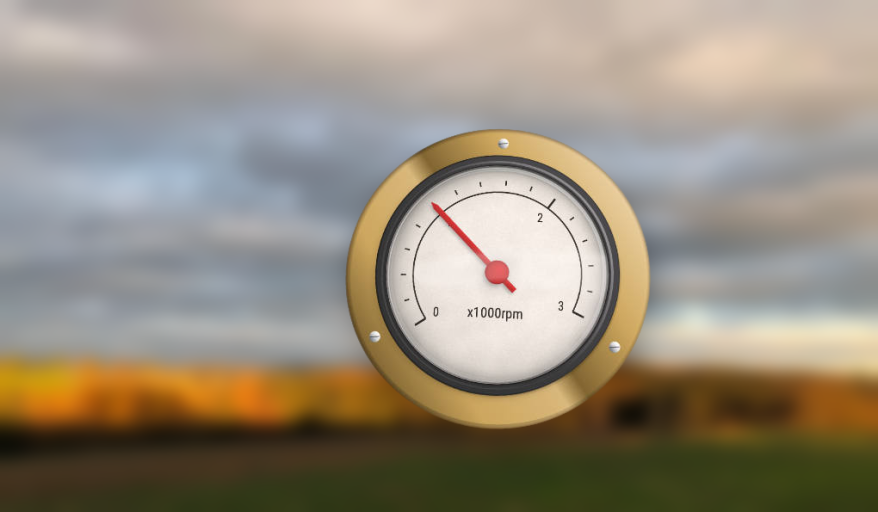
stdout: 1000 rpm
